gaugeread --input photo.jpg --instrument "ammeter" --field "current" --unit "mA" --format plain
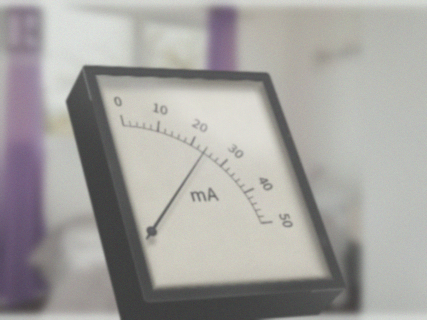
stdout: 24 mA
